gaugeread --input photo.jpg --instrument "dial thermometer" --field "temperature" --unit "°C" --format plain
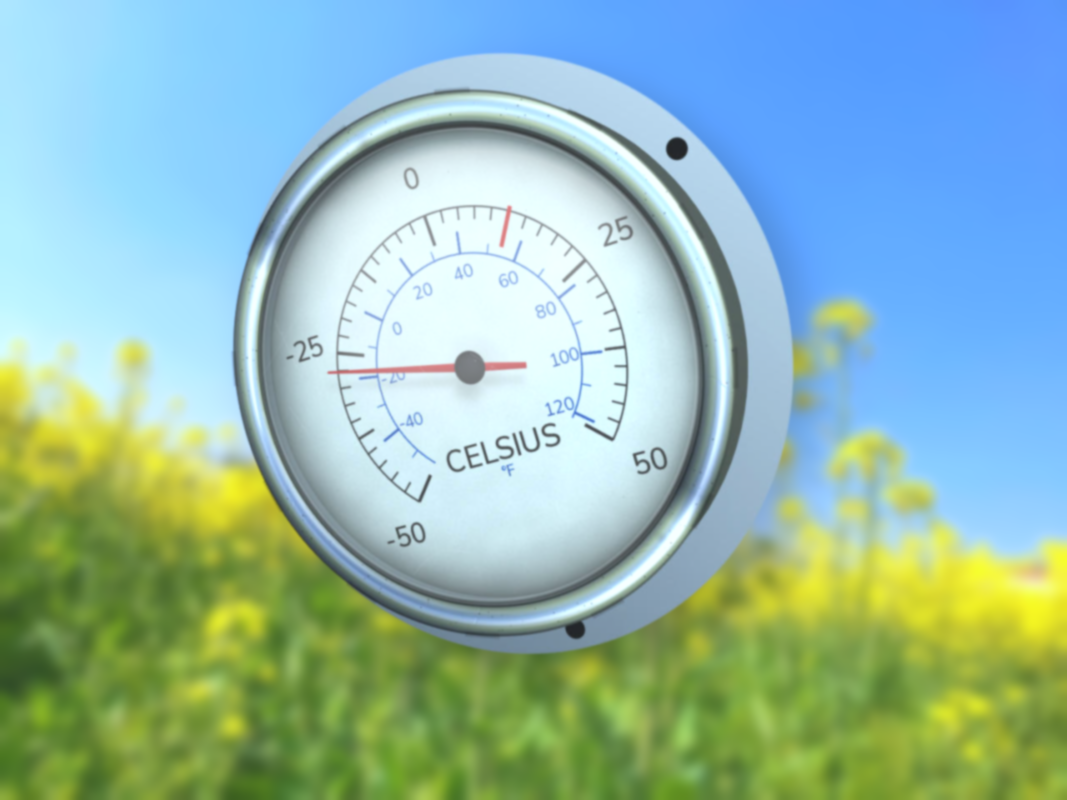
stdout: -27.5 °C
